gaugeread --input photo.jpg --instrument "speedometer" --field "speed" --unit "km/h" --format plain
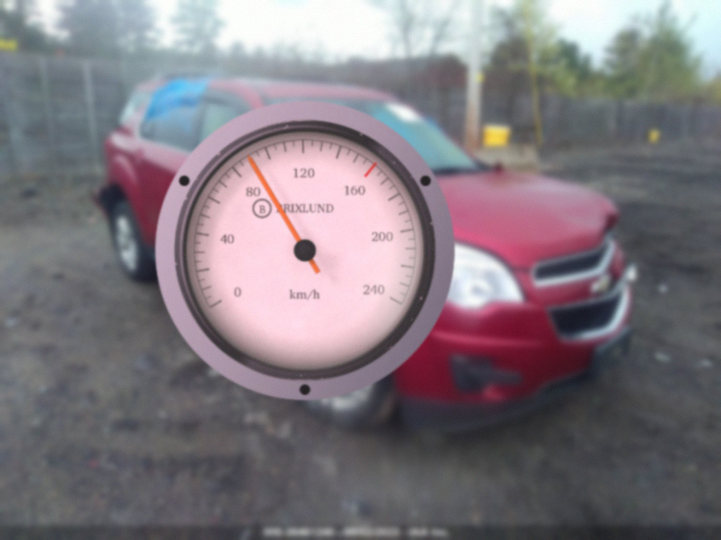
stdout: 90 km/h
